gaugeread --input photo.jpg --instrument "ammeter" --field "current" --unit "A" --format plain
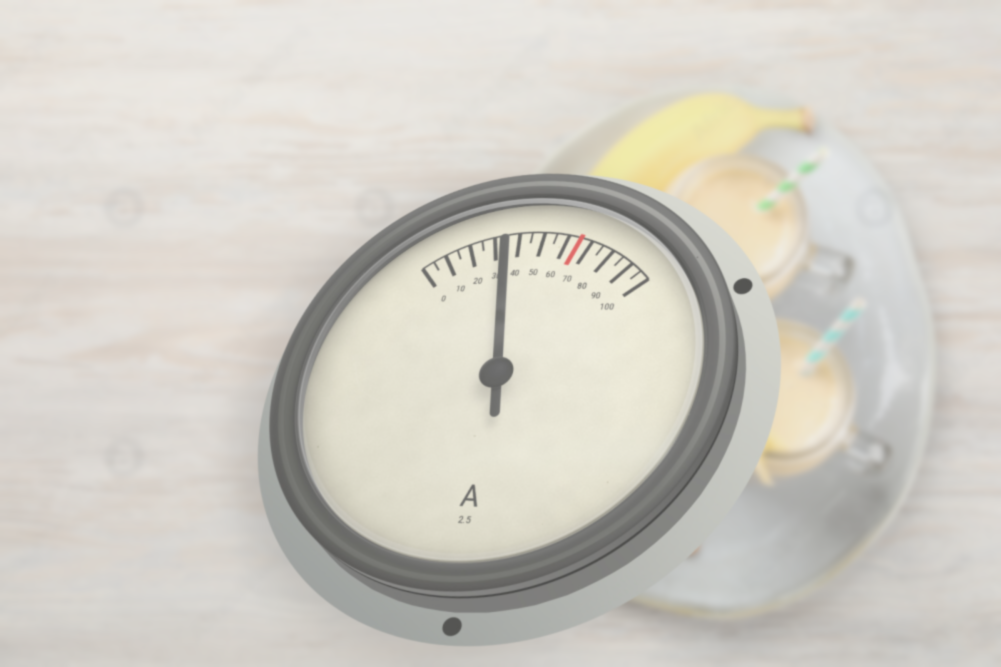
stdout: 35 A
